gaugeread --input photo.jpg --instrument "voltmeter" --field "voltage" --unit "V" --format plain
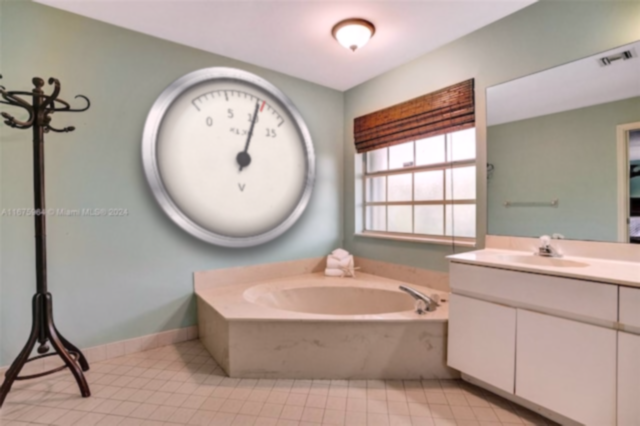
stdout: 10 V
